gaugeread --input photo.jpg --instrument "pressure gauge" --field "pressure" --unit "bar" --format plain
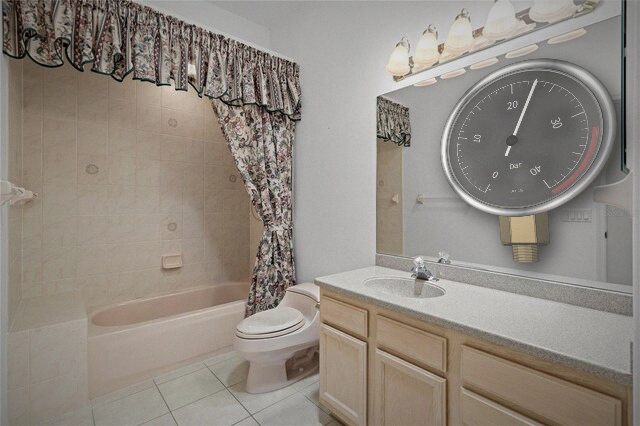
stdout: 23 bar
